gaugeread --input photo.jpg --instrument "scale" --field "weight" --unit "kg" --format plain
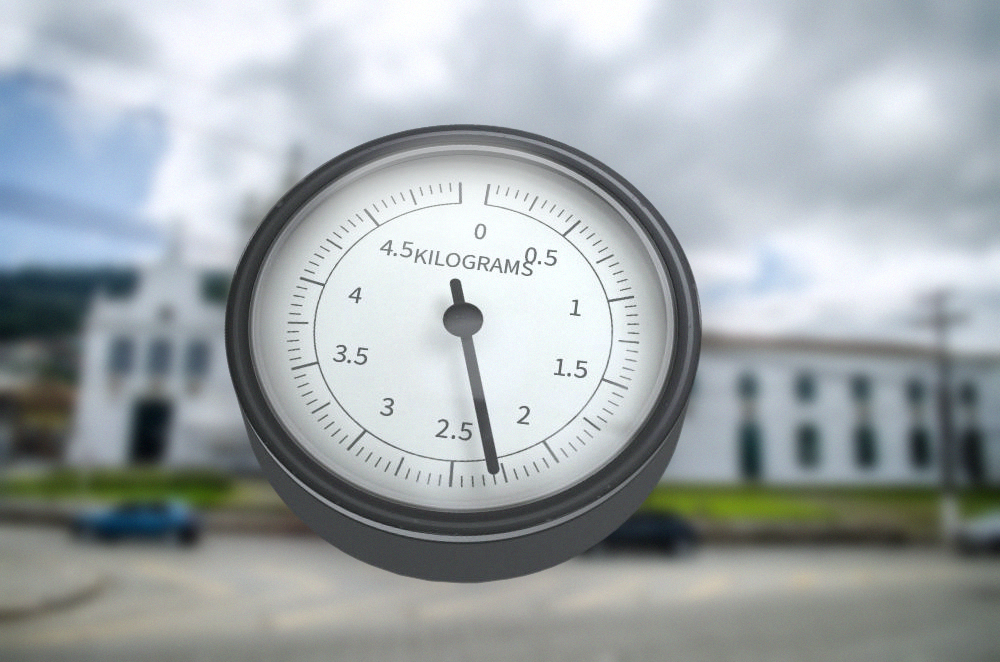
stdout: 2.3 kg
